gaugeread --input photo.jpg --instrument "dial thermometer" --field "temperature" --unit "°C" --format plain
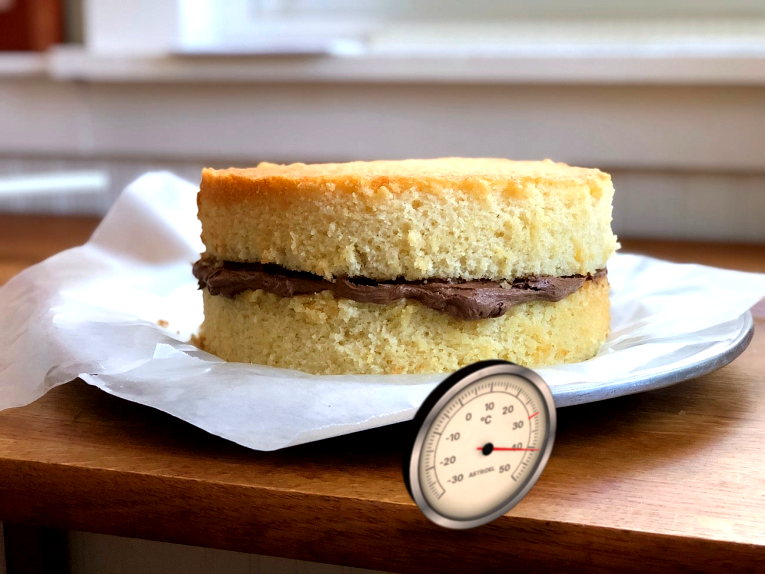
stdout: 40 °C
